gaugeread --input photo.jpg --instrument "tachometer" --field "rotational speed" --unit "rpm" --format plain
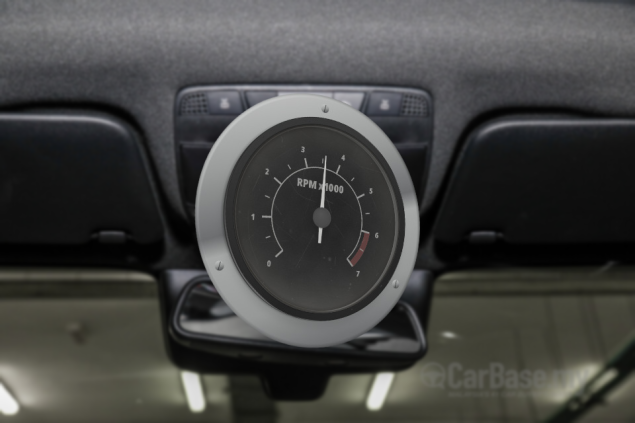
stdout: 3500 rpm
